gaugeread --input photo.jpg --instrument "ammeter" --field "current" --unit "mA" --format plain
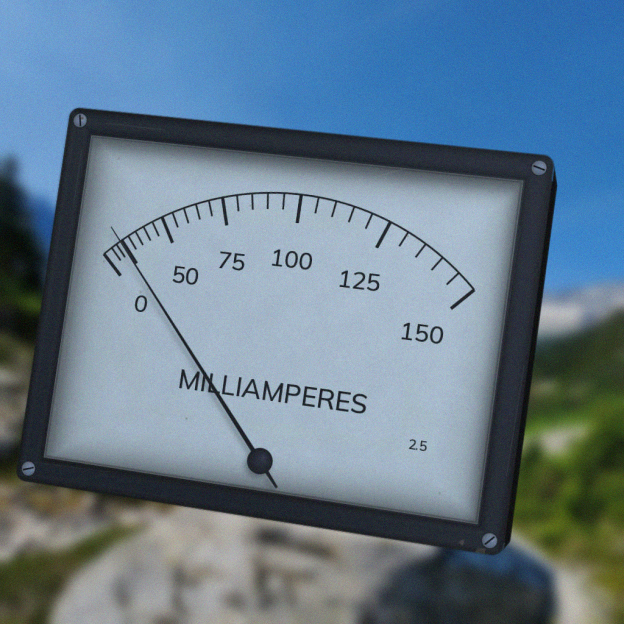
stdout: 25 mA
